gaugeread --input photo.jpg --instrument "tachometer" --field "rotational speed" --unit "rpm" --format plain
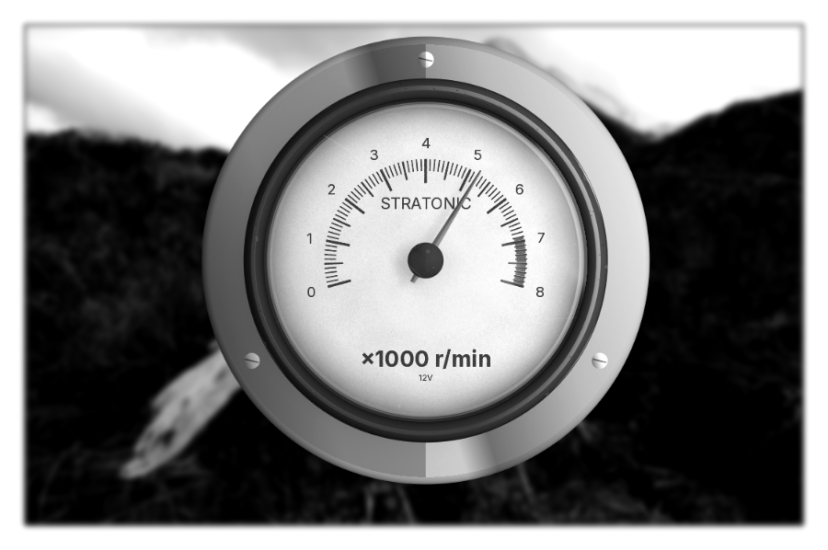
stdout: 5200 rpm
